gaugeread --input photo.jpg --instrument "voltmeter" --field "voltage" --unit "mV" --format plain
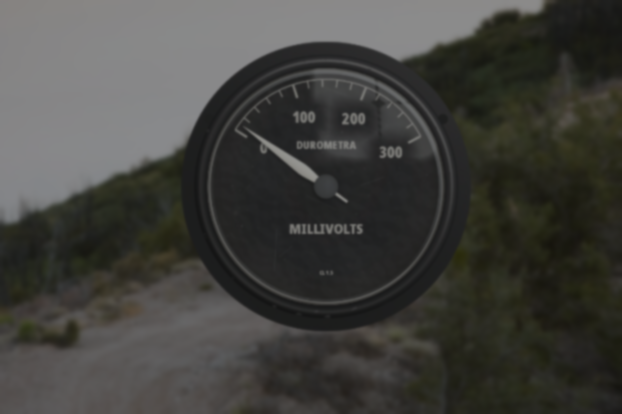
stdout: 10 mV
